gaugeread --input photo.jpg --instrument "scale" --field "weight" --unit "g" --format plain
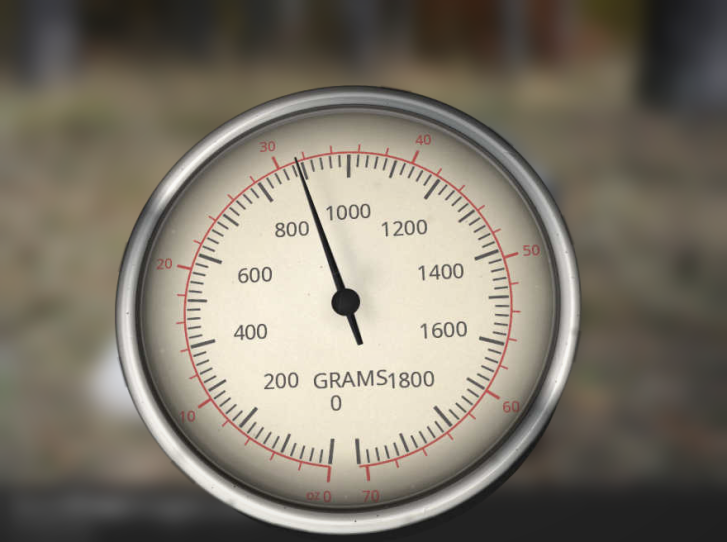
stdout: 890 g
